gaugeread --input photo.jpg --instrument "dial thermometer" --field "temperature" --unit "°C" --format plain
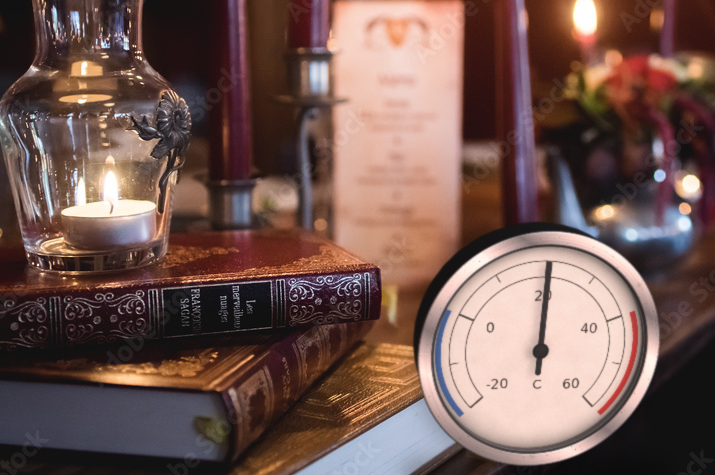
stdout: 20 °C
